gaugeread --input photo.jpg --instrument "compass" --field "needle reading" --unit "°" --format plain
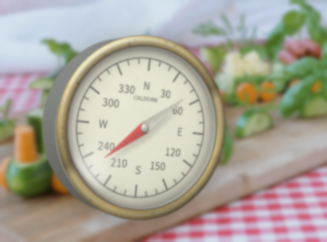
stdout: 230 °
